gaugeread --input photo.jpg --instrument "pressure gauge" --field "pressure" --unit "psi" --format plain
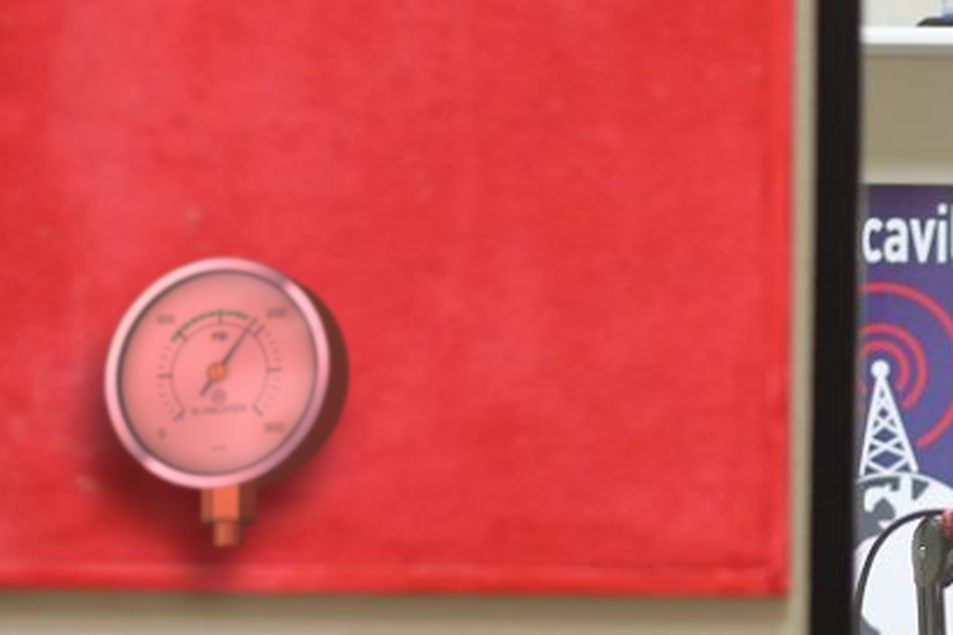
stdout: 190 psi
